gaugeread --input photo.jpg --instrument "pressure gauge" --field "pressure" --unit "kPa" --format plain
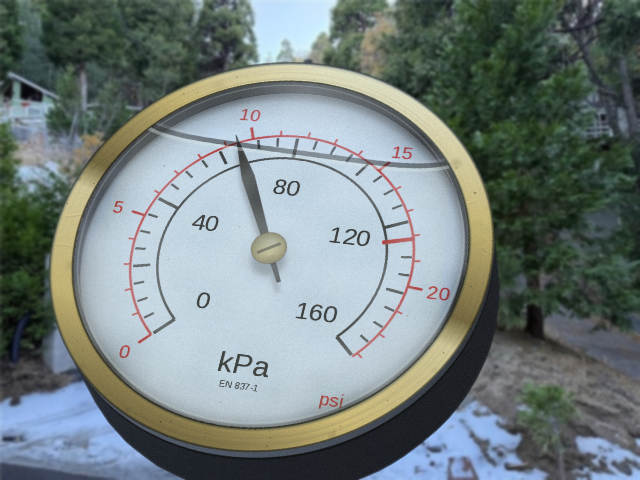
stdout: 65 kPa
